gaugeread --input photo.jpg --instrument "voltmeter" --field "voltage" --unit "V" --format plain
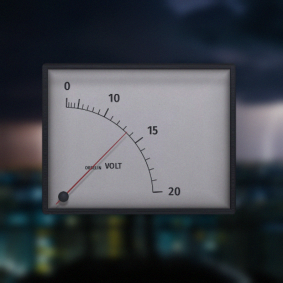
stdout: 13.5 V
